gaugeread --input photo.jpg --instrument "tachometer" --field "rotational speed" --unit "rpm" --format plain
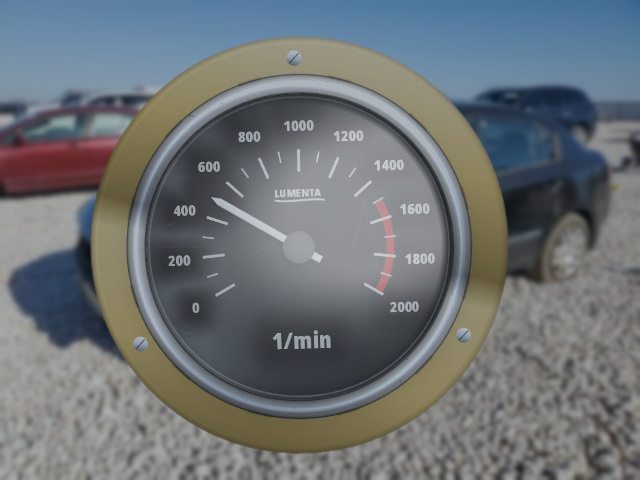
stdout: 500 rpm
